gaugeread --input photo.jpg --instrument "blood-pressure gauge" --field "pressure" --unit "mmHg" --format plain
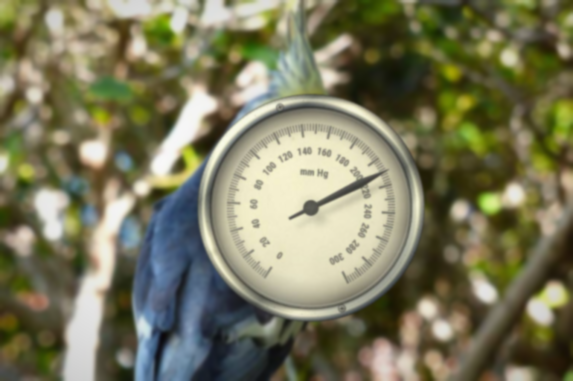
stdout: 210 mmHg
